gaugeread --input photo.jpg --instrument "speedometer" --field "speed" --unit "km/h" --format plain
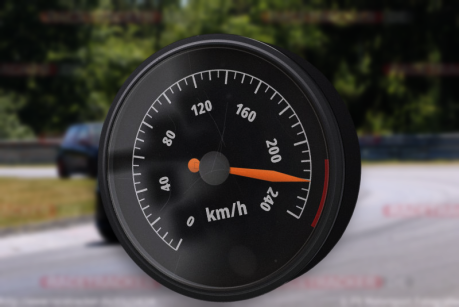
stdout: 220 km/h
